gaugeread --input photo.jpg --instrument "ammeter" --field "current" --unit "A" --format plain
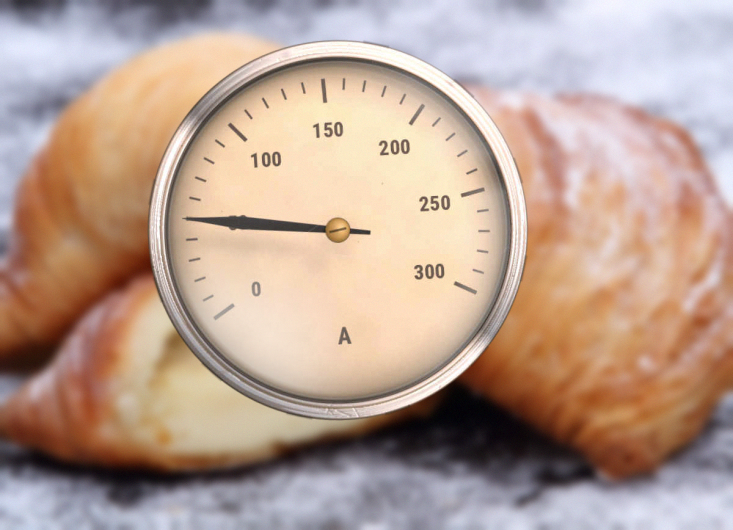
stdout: 50 A
